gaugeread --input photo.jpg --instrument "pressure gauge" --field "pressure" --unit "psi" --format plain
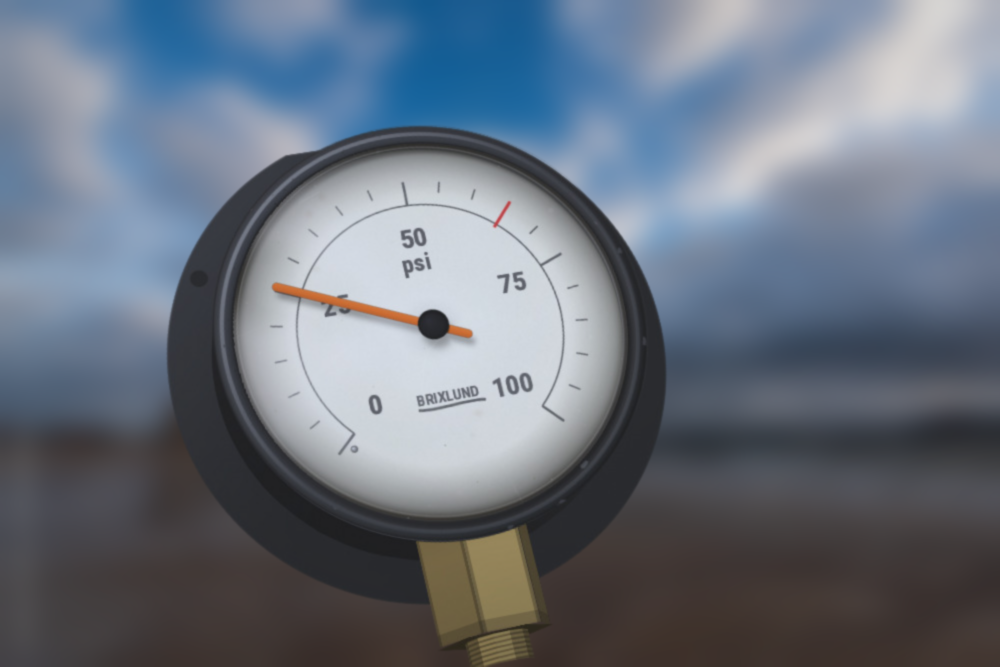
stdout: 25 psi
